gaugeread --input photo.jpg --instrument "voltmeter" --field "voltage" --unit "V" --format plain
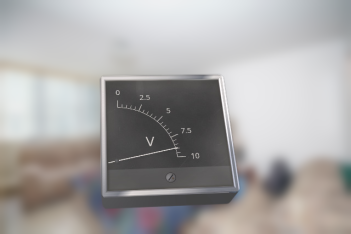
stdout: 9 V
